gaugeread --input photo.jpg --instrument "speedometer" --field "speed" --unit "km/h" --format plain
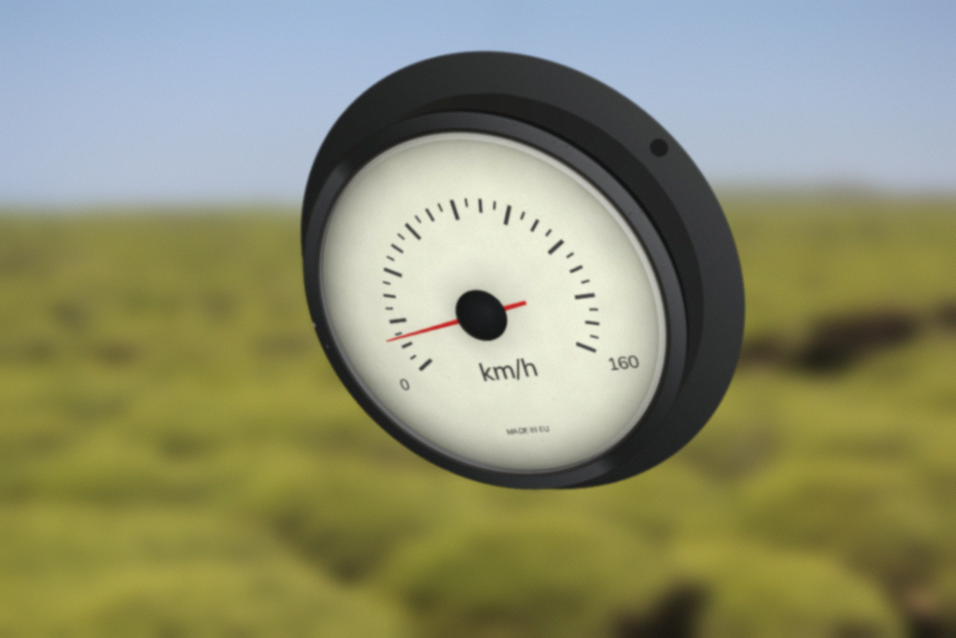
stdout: 15 km/h
